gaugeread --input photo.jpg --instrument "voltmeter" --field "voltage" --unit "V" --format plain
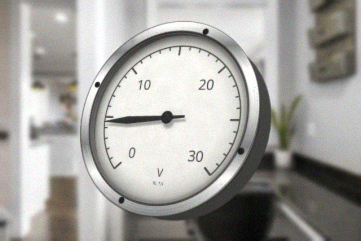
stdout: 4.5 V
